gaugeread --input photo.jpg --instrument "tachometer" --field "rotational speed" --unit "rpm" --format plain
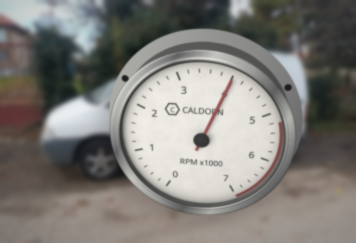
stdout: 4000 rpm
